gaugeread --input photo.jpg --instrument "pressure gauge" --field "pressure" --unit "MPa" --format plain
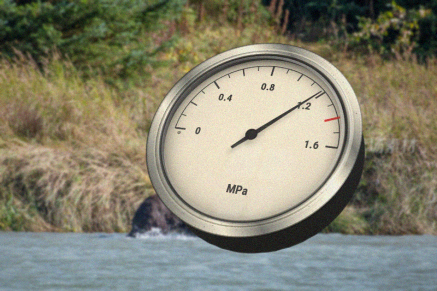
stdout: 1.2 MPa
